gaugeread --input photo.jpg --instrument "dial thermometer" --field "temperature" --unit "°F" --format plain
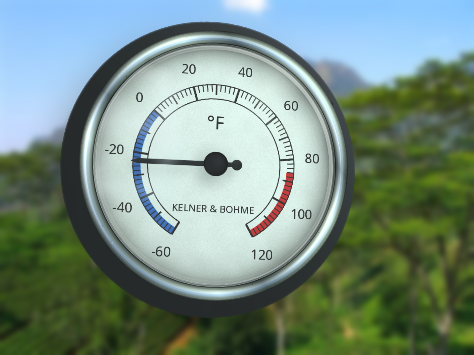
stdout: -24 °F
